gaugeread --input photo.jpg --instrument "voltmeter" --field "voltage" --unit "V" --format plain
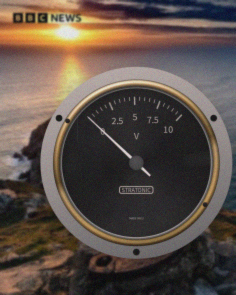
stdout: 0 V
